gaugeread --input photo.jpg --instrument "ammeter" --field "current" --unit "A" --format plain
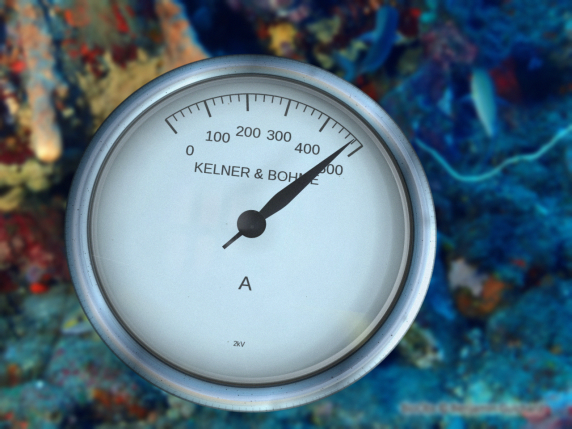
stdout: 480 A
